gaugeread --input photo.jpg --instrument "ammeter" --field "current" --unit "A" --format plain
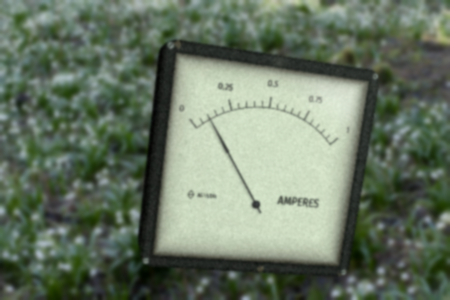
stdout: 0.1 A
